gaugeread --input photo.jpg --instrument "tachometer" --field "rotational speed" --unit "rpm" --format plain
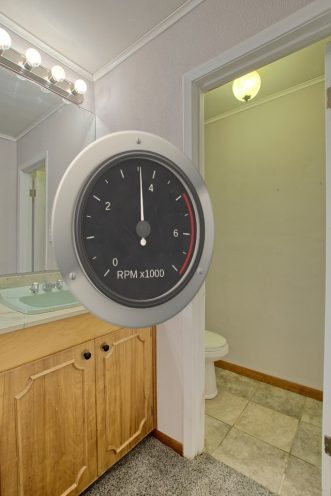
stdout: 3500 rpm
